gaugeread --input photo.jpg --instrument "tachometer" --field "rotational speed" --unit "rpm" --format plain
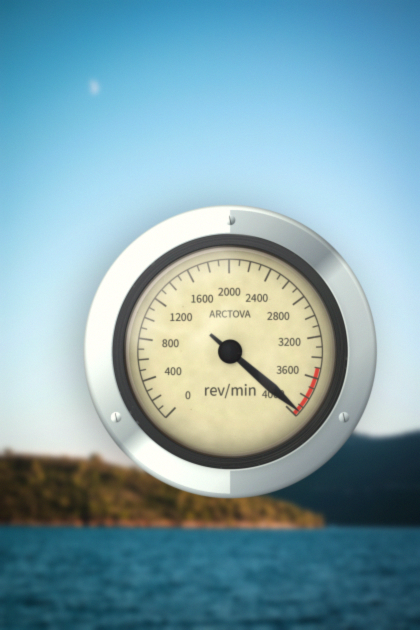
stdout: 3950 rpm
